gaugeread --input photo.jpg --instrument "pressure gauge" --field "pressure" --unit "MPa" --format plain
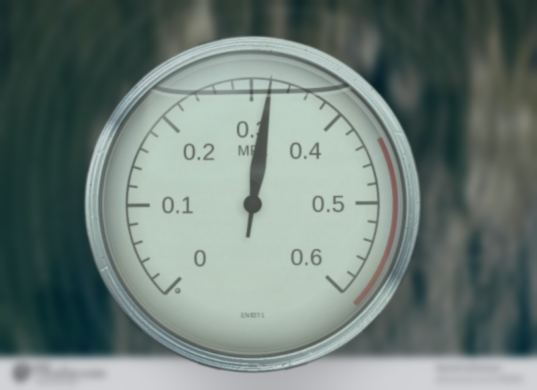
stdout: 0.32 MPa
